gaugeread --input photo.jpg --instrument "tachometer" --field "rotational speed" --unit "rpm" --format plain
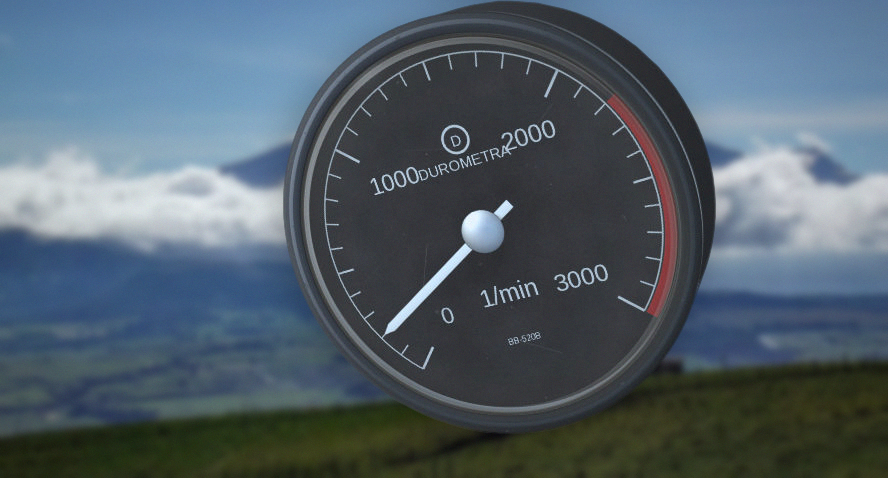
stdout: 200 rpm
